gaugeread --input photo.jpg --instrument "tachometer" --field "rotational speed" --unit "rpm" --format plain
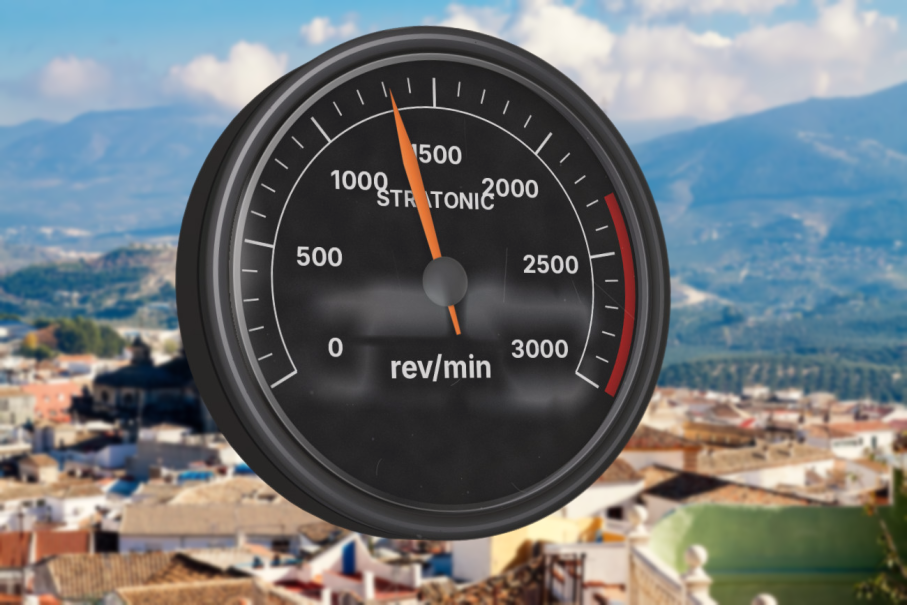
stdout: 1300 rpm
